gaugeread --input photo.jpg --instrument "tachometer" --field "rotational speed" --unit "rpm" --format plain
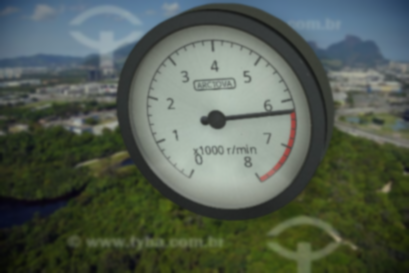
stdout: 6200 rpm
